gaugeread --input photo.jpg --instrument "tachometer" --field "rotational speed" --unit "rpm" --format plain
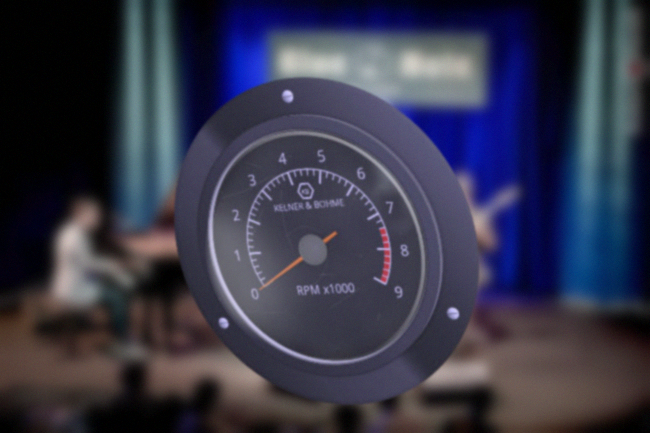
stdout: 0 rpm
